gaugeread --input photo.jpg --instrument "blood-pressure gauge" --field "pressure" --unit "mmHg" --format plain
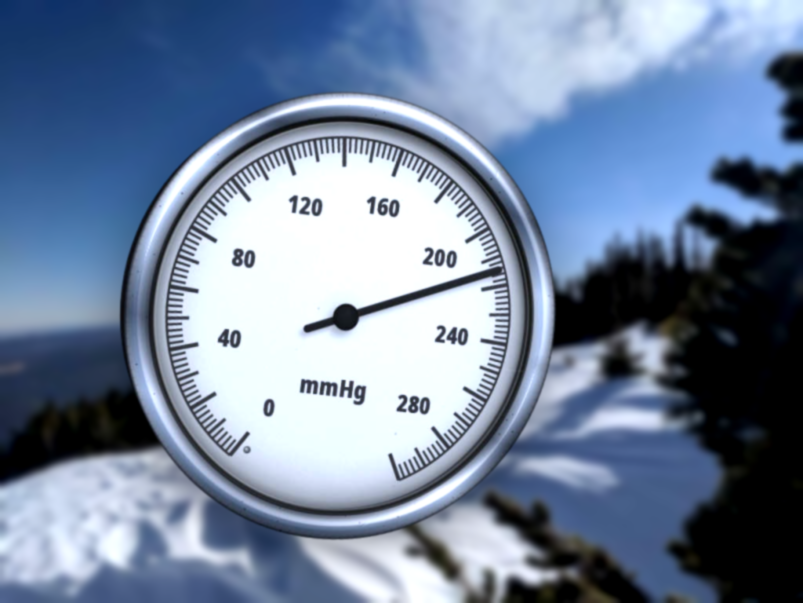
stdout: 214 mmHg
